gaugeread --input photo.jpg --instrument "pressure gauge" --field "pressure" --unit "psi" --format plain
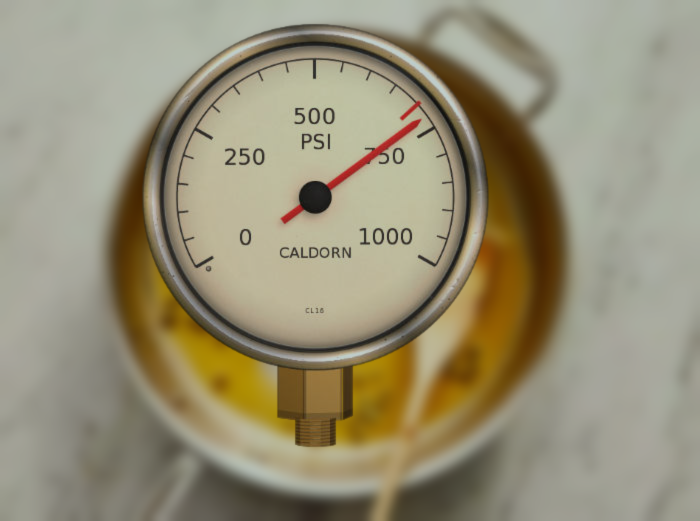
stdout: 725 psi
